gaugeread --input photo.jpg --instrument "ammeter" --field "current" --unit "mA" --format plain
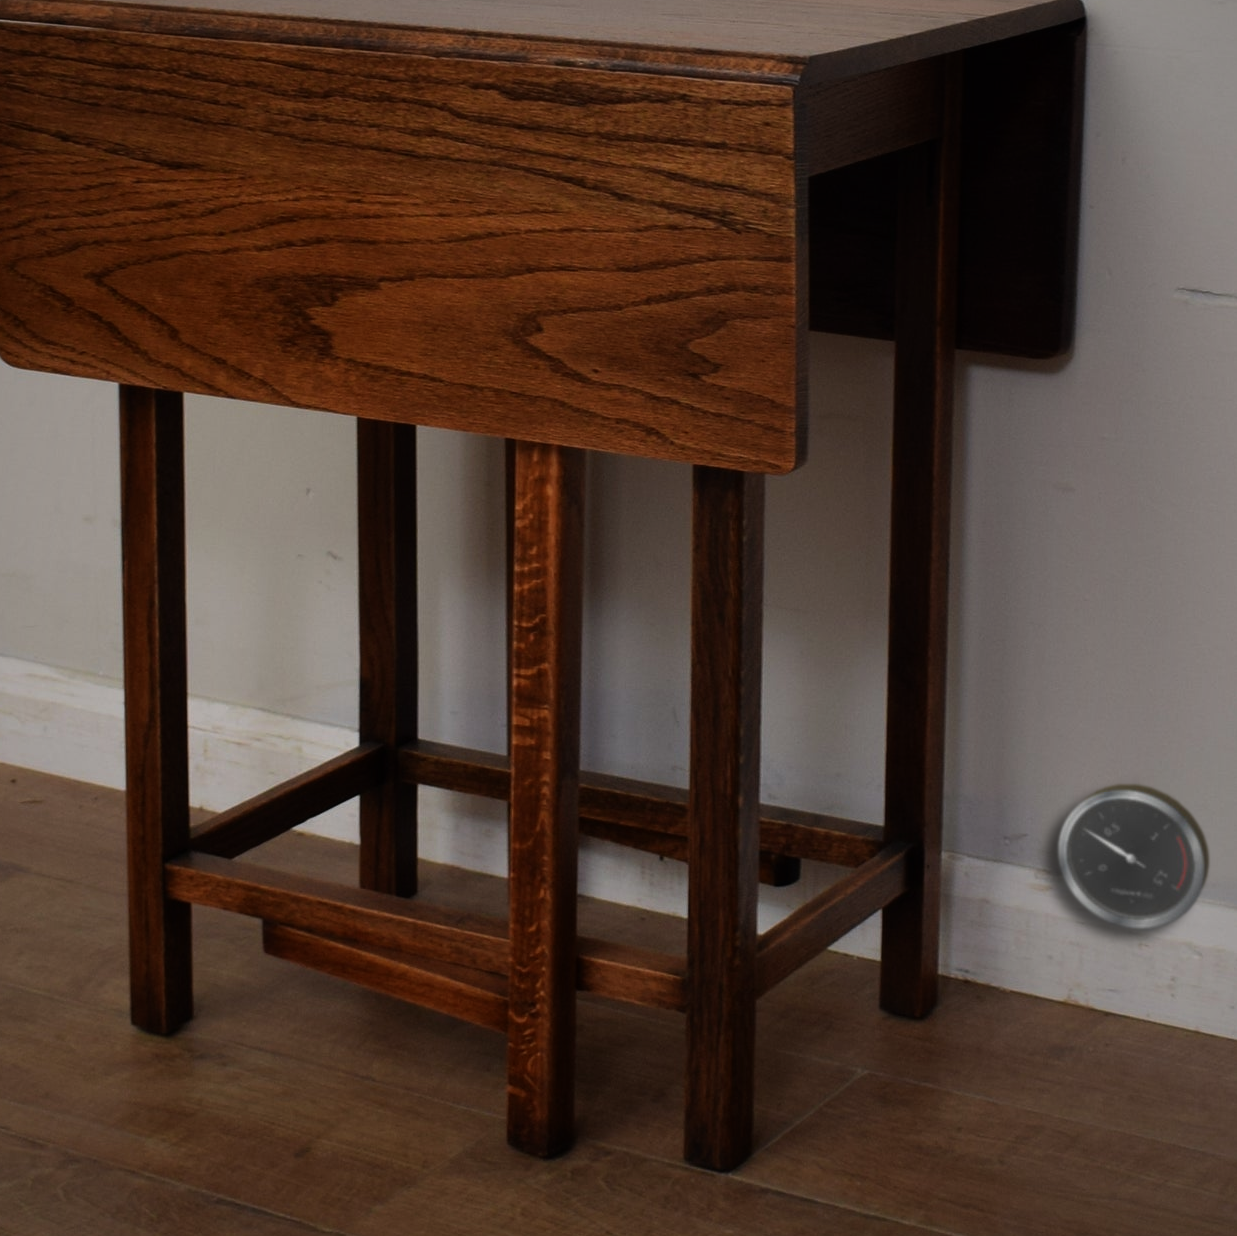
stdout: 0.35 mA
